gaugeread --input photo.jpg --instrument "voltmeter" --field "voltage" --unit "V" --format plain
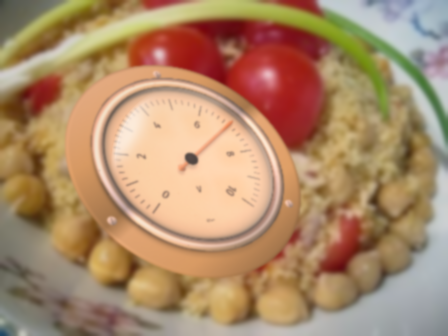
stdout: 7 V
